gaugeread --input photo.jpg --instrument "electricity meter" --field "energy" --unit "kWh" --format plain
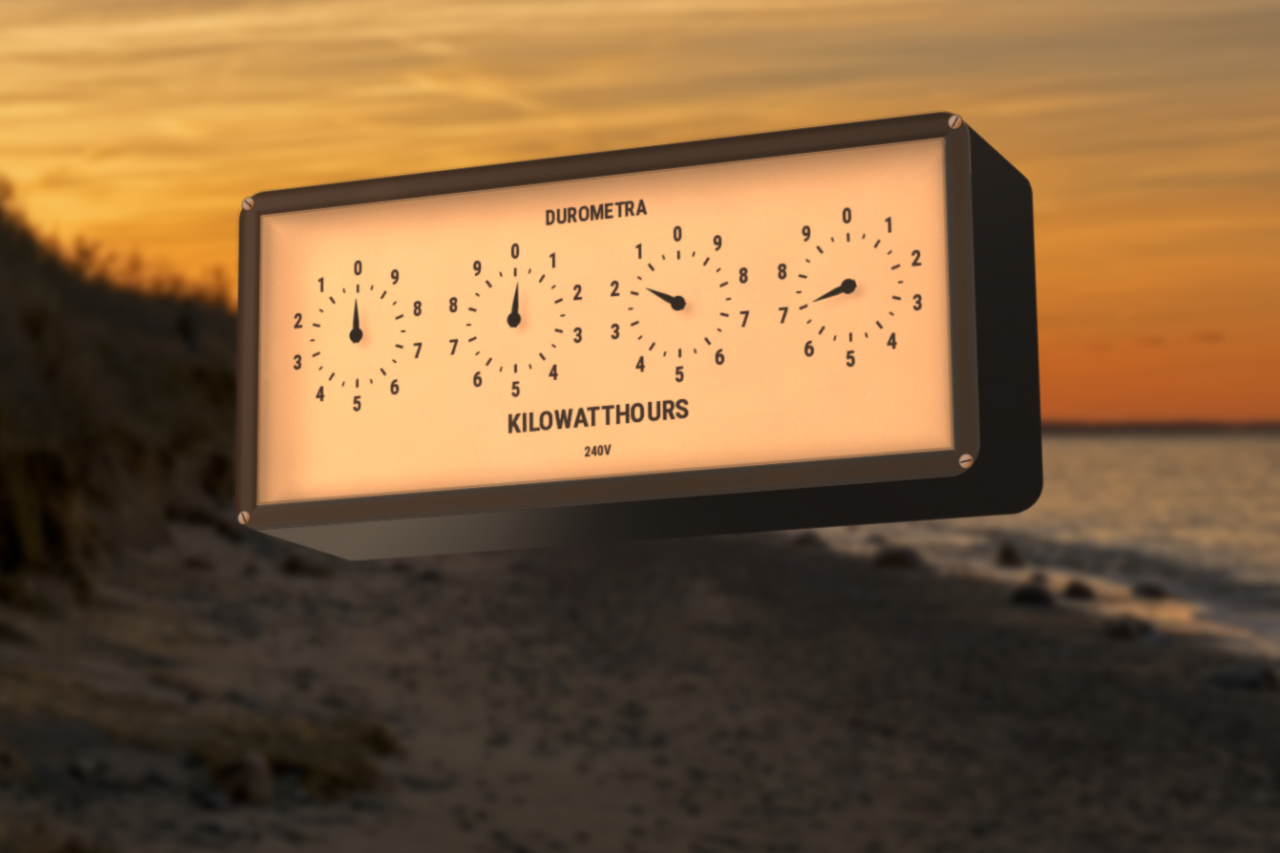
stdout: 17 kWh
